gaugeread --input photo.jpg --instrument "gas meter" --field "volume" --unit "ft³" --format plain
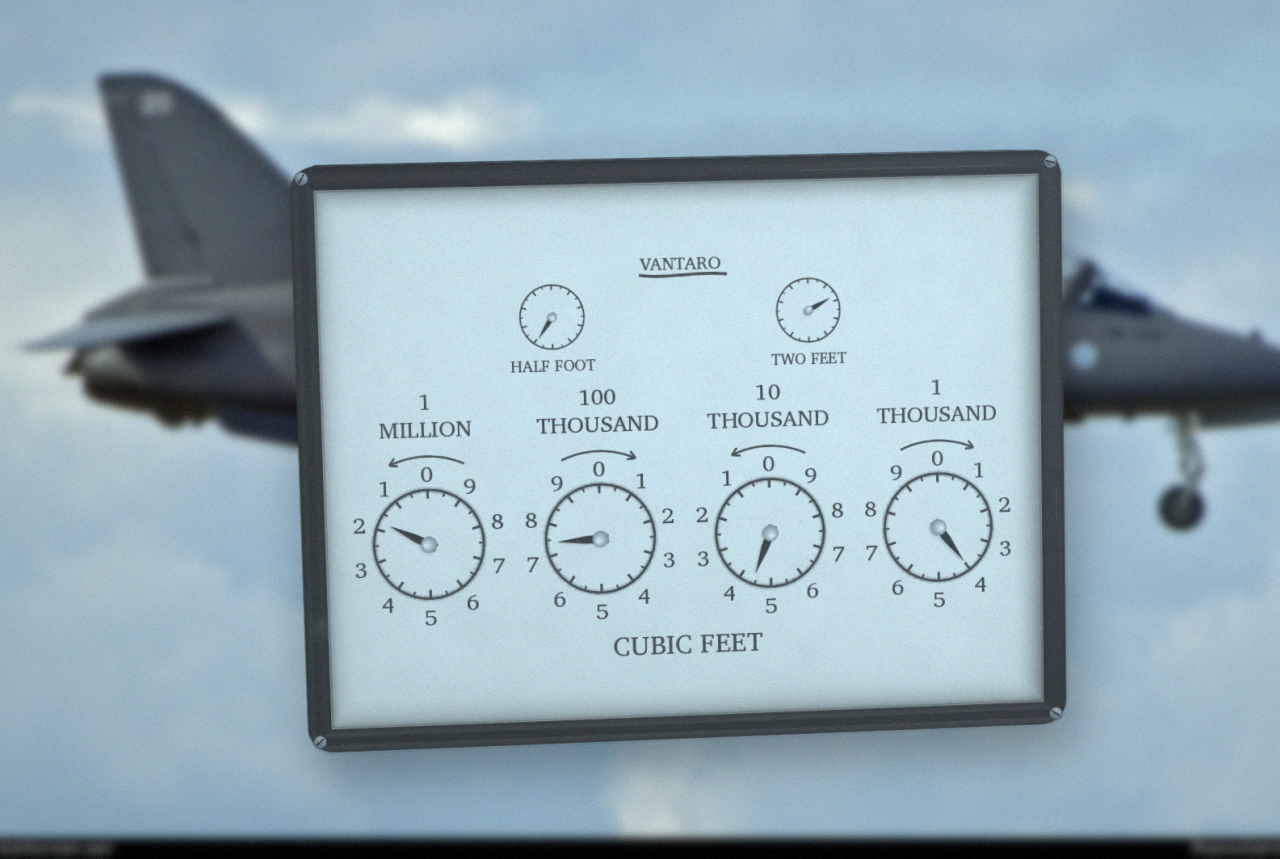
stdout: 174400 ft³
